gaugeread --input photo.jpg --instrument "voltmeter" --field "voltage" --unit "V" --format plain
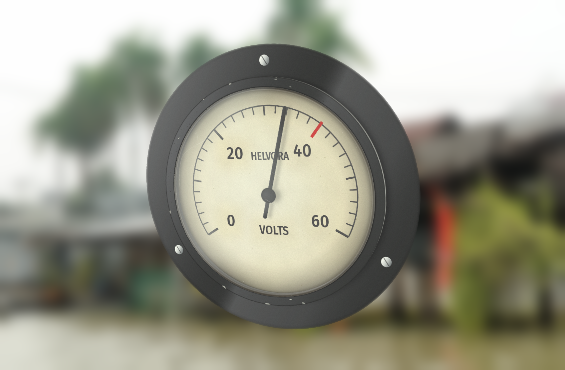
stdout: 34 V
